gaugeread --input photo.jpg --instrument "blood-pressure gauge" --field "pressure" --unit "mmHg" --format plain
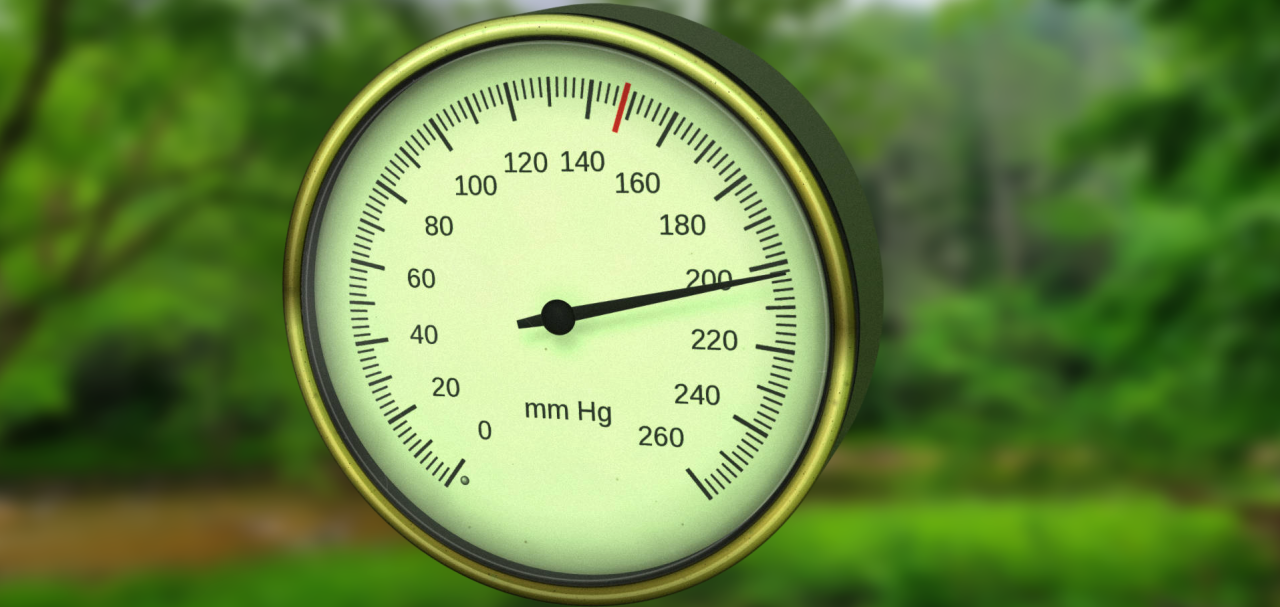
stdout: 202 mmHg
